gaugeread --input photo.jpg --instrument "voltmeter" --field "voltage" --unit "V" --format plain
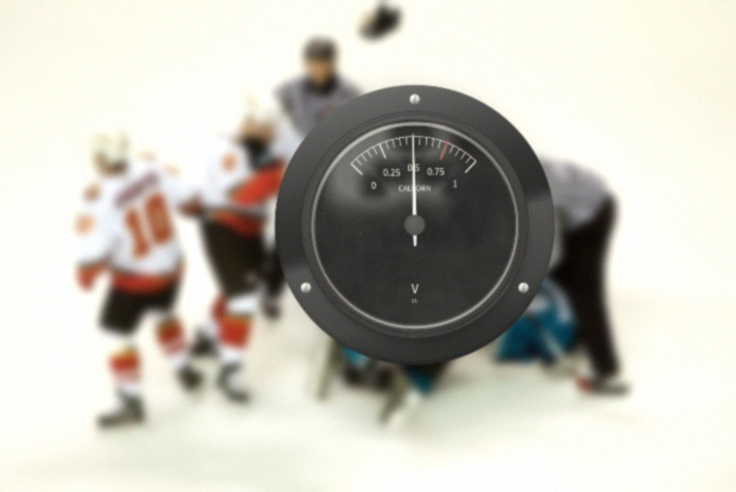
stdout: 0.5 V
